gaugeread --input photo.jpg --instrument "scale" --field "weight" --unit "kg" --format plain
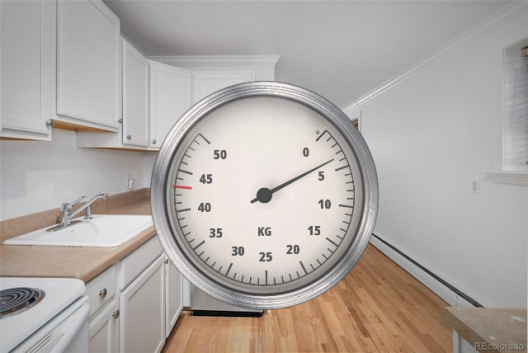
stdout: 3.5 kg
